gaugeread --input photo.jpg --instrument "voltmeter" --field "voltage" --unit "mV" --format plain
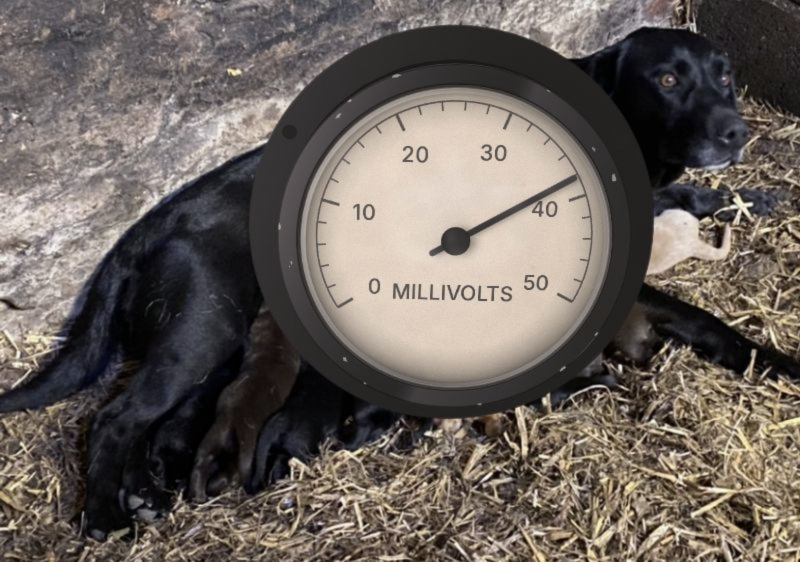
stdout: 38 mV
